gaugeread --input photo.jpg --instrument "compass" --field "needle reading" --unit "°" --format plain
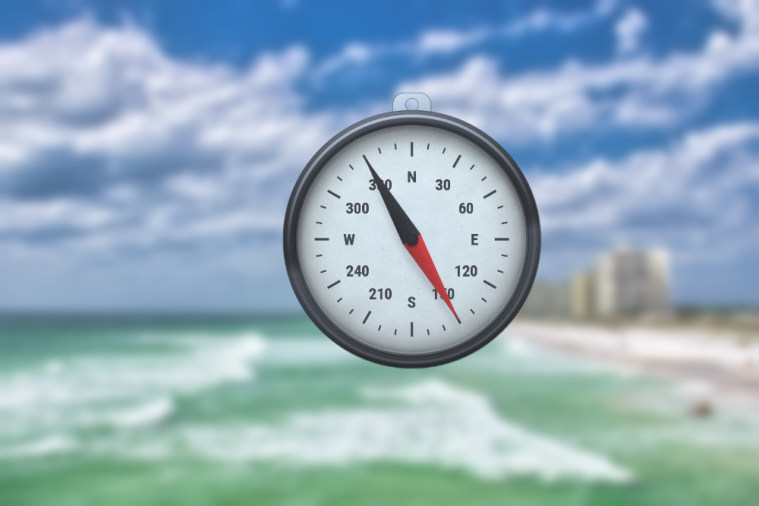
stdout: 150 °
